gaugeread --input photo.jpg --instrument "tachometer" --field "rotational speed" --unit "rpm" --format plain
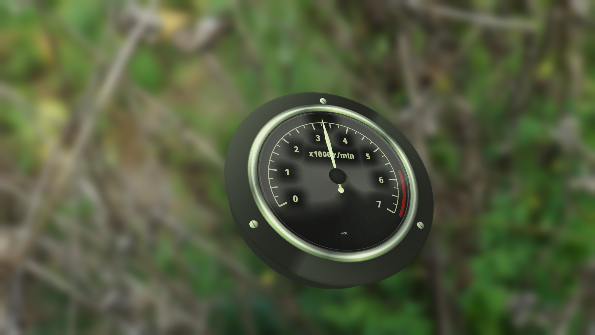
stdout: 3250 rpm
